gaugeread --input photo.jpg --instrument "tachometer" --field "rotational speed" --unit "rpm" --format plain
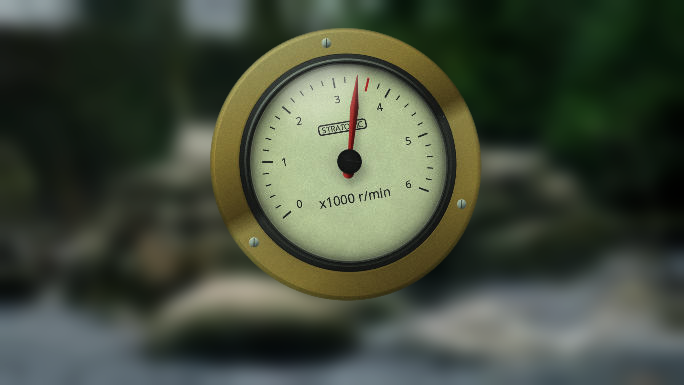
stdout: 3400 rpm
